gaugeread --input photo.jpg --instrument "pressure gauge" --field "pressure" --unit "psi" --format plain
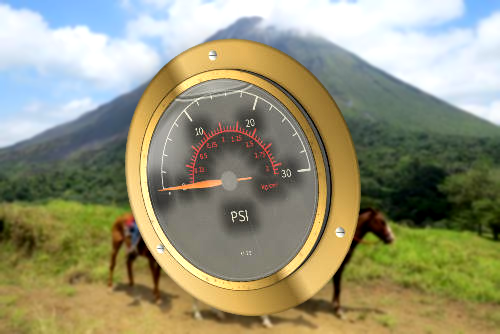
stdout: 0 psi
